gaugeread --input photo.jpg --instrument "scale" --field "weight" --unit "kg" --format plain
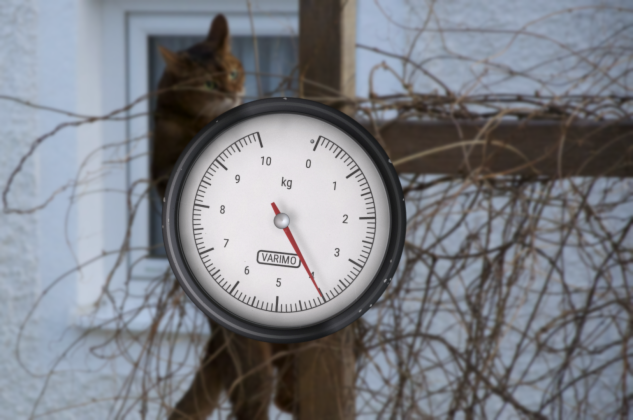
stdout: 4 kg
